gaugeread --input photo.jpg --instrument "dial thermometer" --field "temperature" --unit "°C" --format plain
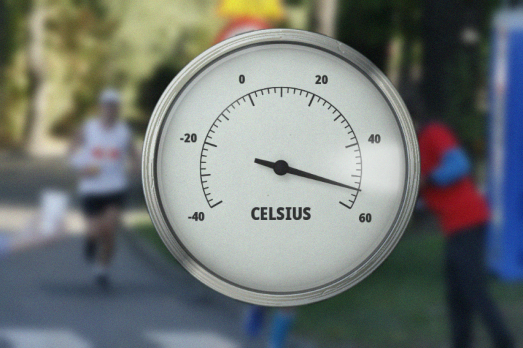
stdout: 54 °C
